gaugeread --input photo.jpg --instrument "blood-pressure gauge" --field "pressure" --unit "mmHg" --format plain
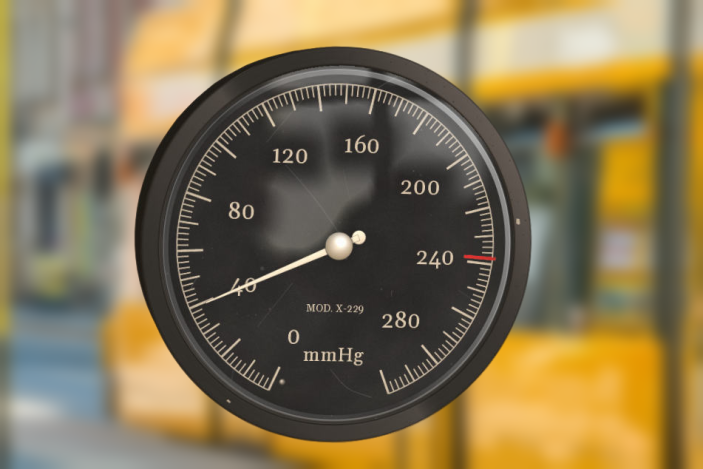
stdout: 40 mmHg
